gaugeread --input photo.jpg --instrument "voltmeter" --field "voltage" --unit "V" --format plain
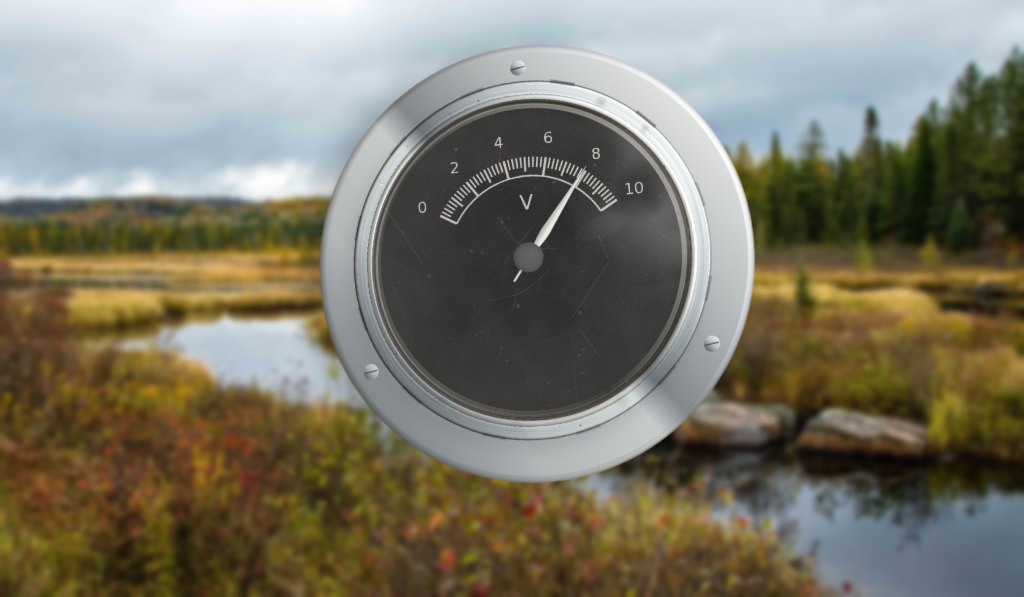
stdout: 8 V
